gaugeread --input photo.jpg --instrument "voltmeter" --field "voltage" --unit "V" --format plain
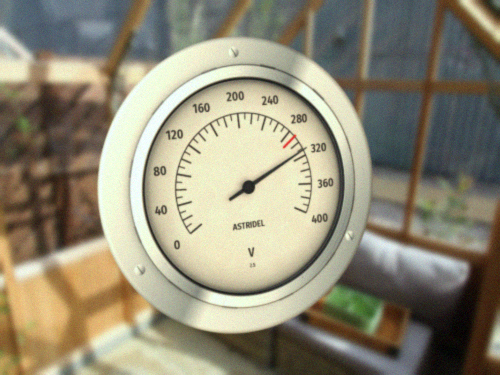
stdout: 310 V
